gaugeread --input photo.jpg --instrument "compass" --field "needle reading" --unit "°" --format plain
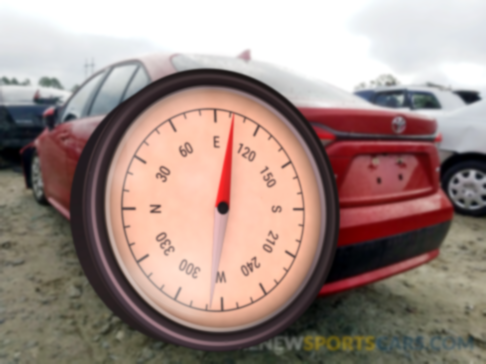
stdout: 100 °
